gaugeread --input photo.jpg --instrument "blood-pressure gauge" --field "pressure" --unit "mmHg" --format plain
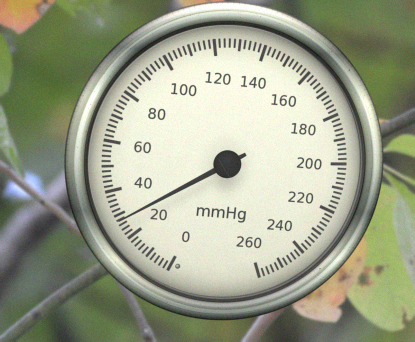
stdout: 28 mmHg
